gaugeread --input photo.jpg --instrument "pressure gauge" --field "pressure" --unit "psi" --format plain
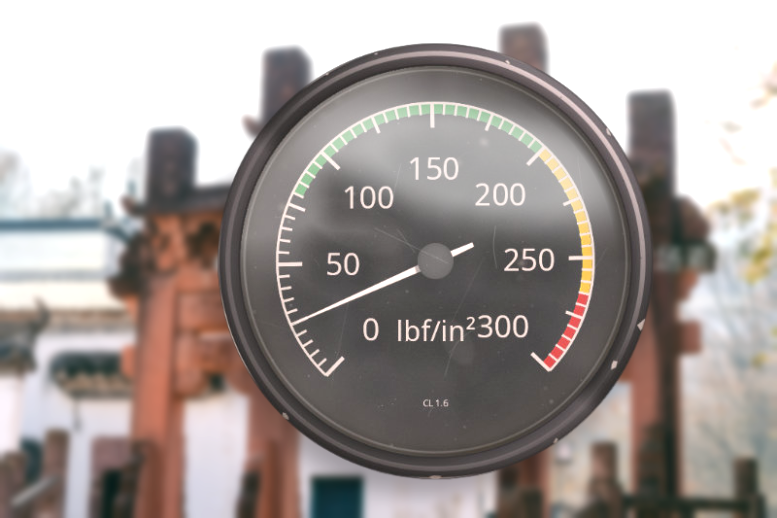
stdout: 25 psi
